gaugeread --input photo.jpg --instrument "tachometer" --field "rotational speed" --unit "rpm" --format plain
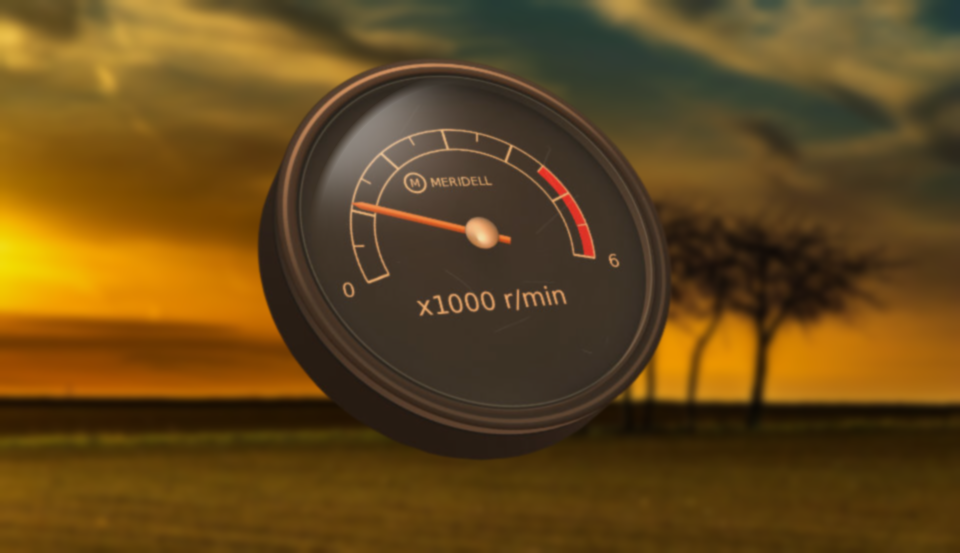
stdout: 1000 rpm
